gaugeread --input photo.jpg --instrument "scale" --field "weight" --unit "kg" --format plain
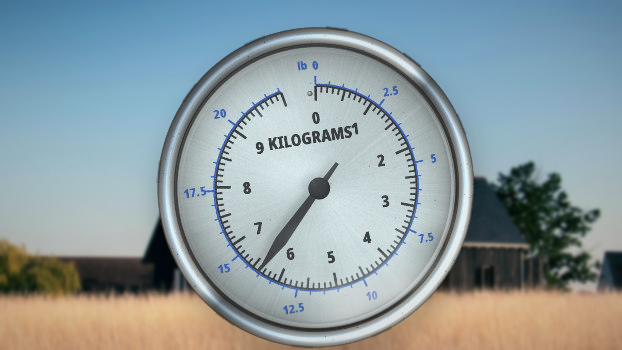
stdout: 6.4 kg
